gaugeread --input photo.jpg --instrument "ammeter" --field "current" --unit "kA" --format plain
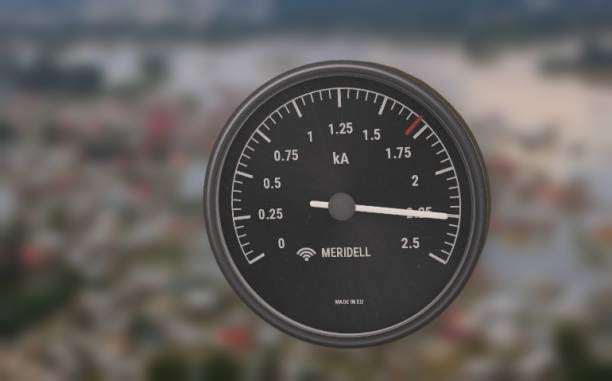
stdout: 2.25 kA
